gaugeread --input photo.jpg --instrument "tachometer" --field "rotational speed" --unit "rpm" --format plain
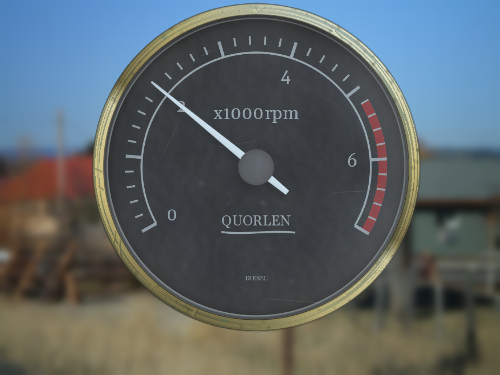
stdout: 2000 rpm
